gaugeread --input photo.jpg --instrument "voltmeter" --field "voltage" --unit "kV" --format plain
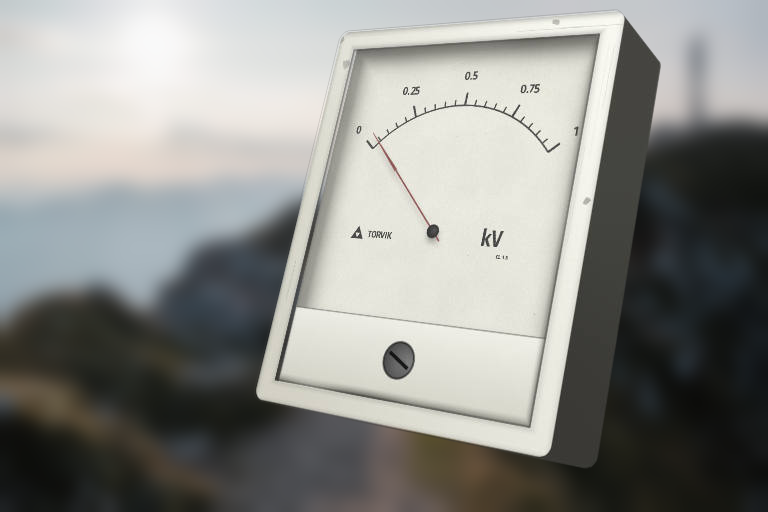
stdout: 0.05 kV
